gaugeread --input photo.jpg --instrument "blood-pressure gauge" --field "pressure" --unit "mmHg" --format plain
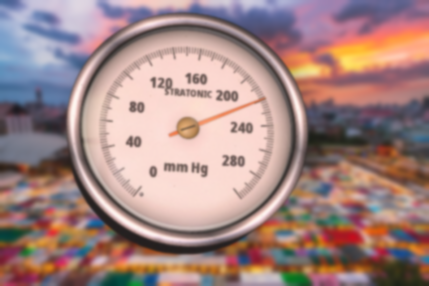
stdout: 220 mmHg
